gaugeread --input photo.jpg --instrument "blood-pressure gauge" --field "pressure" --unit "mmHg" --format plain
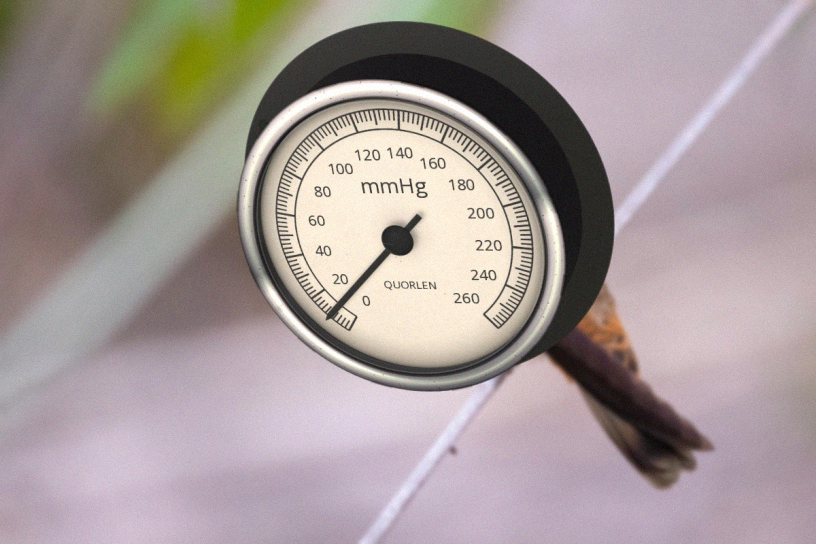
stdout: 10 mmHg
